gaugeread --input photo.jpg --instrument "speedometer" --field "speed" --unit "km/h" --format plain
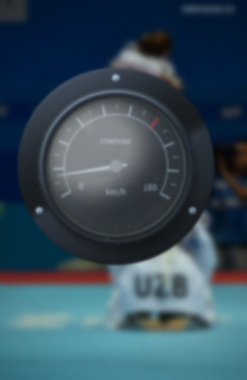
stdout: 15 km/h
